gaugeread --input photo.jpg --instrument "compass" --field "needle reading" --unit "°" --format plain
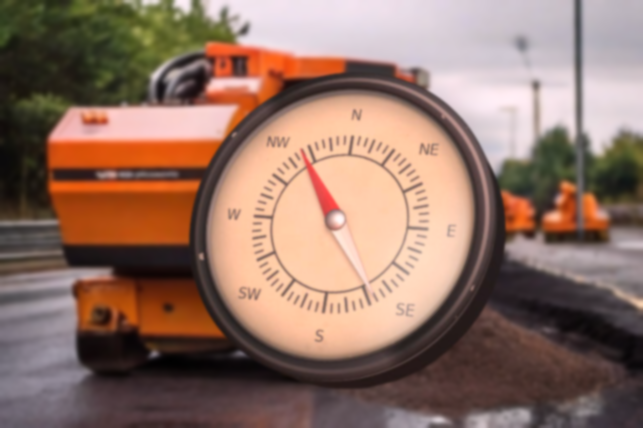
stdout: 325 °
